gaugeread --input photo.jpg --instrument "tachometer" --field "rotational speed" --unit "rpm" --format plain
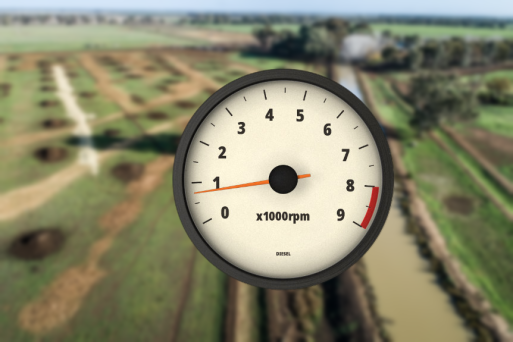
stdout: 750 rpm
